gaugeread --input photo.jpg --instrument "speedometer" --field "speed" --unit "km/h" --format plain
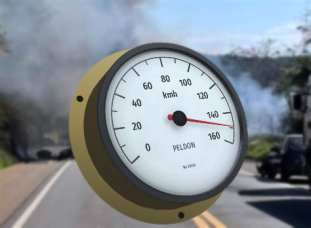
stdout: 150 km/h
